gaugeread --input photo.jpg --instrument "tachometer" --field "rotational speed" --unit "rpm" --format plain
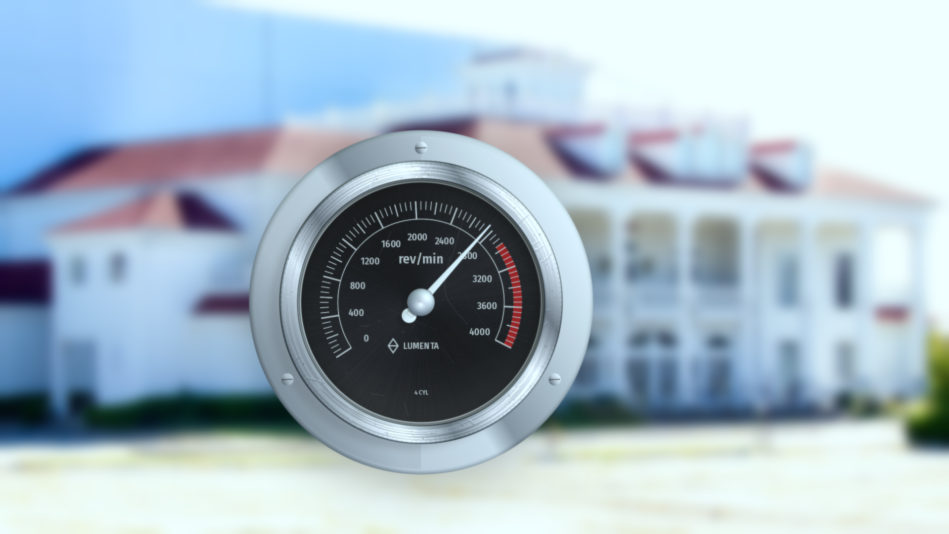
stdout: 2750 rpm
